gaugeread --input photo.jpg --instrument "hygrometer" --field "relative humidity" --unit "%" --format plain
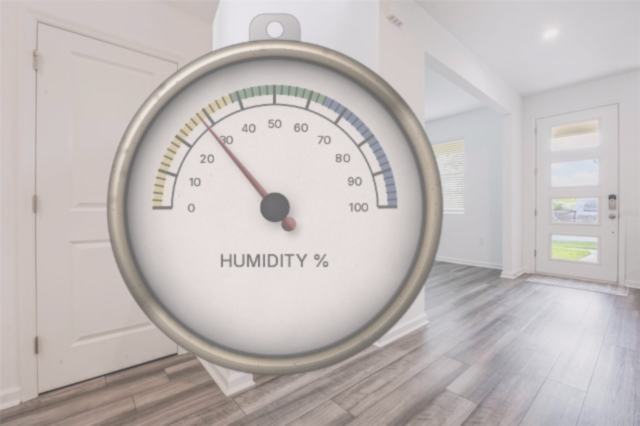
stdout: 28 %
